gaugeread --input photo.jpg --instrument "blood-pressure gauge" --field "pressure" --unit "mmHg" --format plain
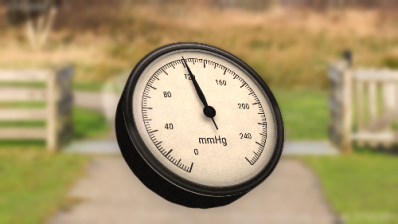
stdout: 120 mmHg
